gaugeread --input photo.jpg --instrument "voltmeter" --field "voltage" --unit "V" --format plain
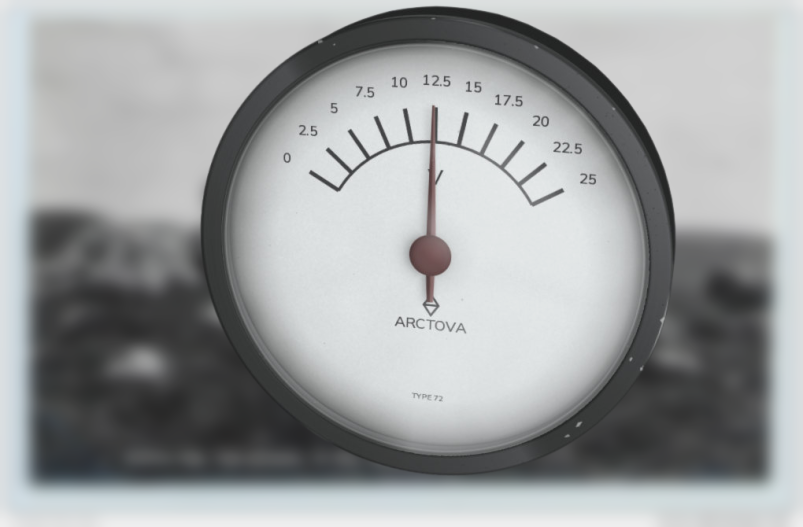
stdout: 12.5 V
